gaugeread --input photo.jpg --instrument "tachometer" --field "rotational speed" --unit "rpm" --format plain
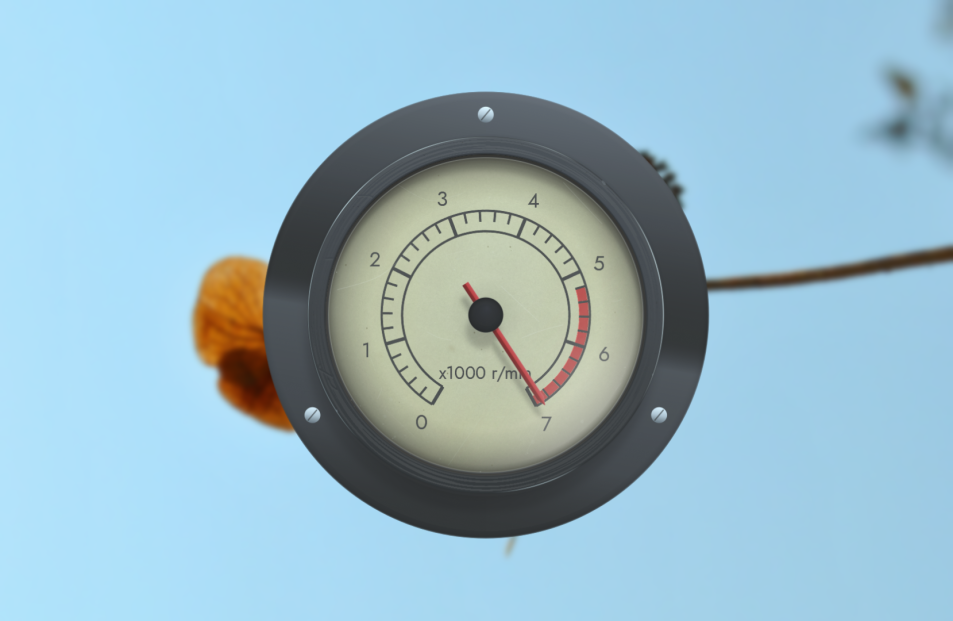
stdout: 6900 rpm
